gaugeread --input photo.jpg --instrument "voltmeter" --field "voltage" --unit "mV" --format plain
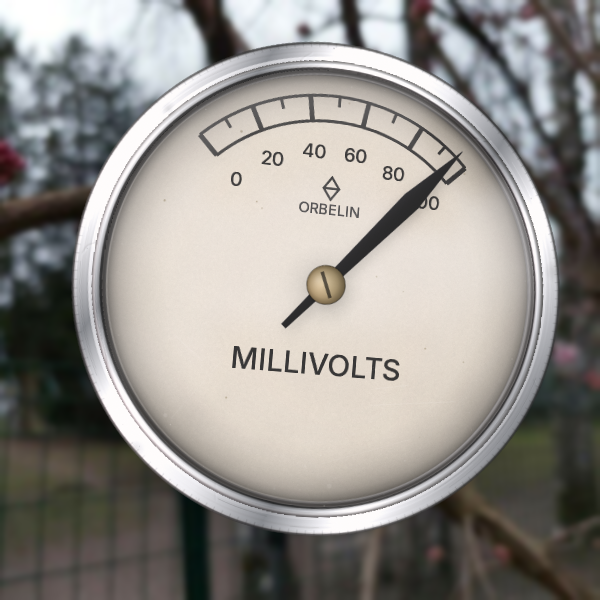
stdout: 95 mV
